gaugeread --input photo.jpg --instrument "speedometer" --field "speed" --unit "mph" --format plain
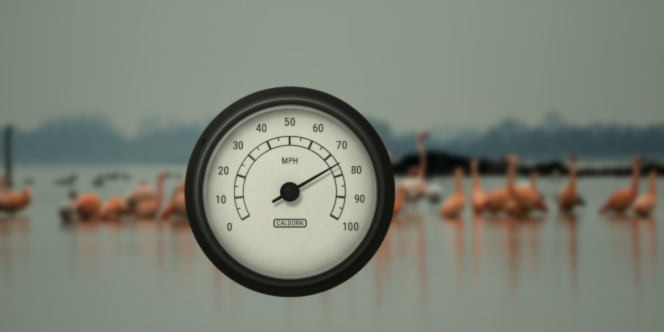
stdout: 75 mph
